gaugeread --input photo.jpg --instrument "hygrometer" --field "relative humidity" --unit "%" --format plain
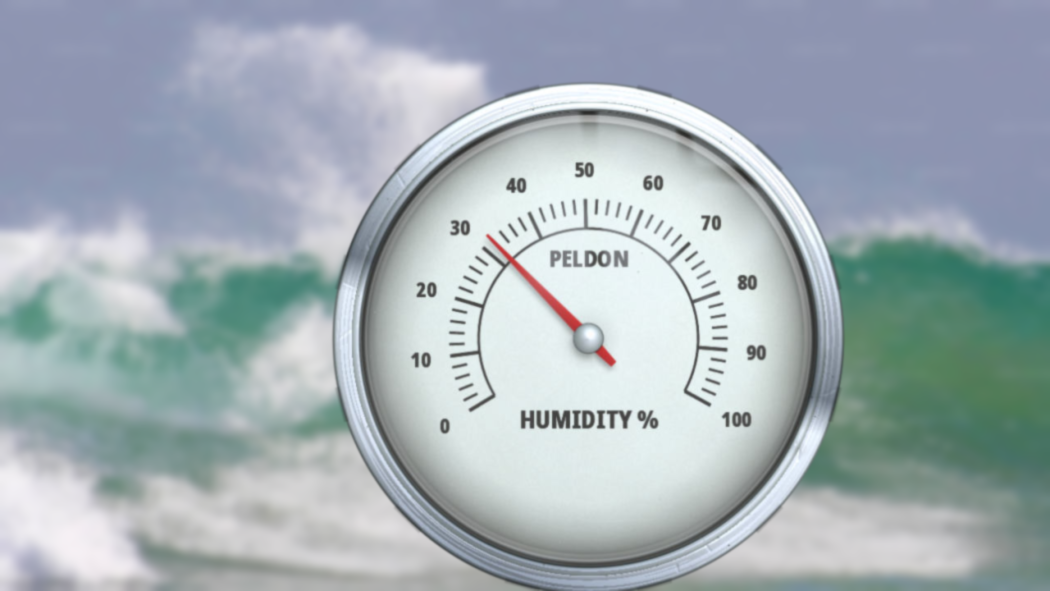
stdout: 32 %
